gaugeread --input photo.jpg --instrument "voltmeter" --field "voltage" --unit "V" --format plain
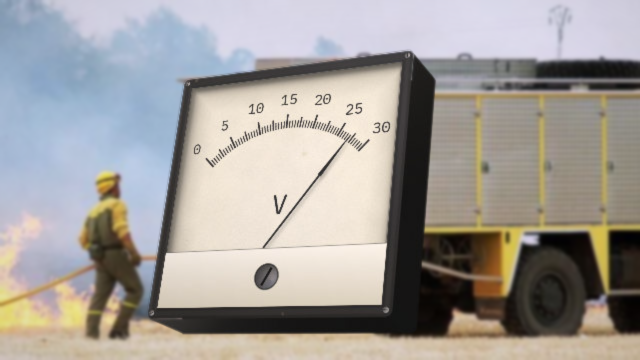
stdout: 27.5 V
